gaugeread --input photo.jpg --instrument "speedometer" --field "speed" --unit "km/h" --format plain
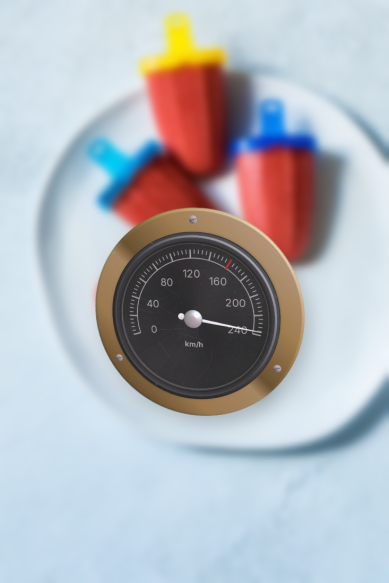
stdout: 236 km/h
